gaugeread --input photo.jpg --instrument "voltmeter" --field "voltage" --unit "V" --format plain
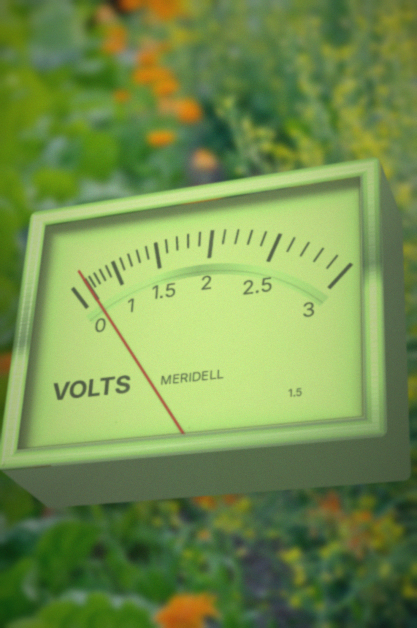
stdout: 0.5 V
